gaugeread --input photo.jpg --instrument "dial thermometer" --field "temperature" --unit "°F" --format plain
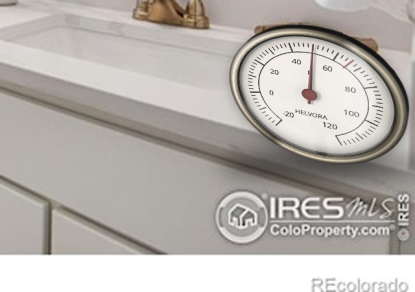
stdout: 50 °F
